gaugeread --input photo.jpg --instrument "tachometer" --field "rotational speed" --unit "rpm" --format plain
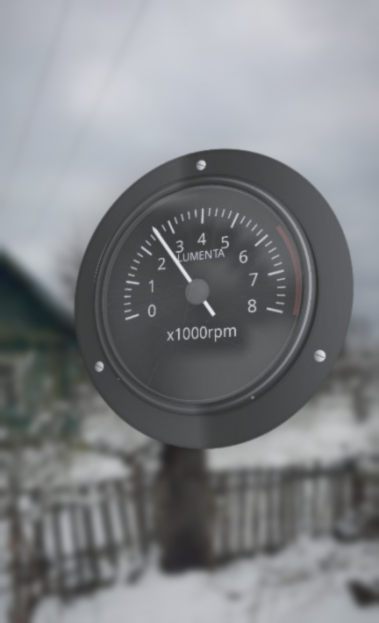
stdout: 2600 rpm
